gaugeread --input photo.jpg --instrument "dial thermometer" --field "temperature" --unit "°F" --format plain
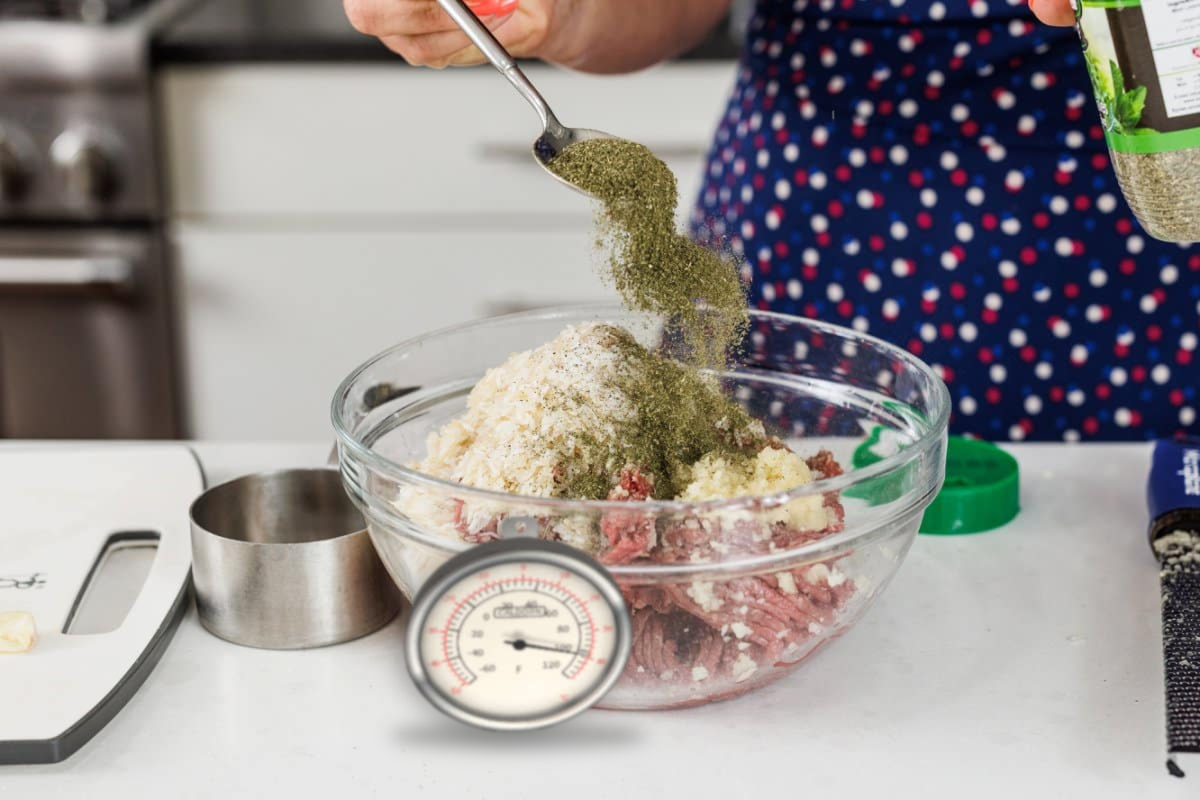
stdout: 100 °F
